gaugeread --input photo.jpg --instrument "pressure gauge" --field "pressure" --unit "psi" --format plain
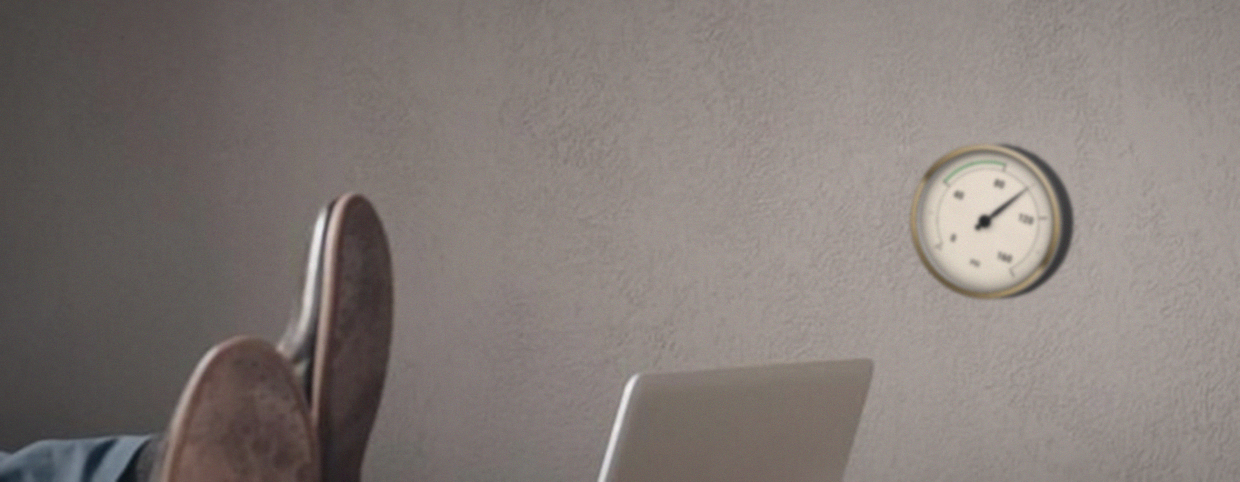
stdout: 100 psi
